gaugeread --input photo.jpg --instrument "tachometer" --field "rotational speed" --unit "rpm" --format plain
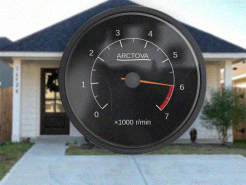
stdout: 6000 rpm
